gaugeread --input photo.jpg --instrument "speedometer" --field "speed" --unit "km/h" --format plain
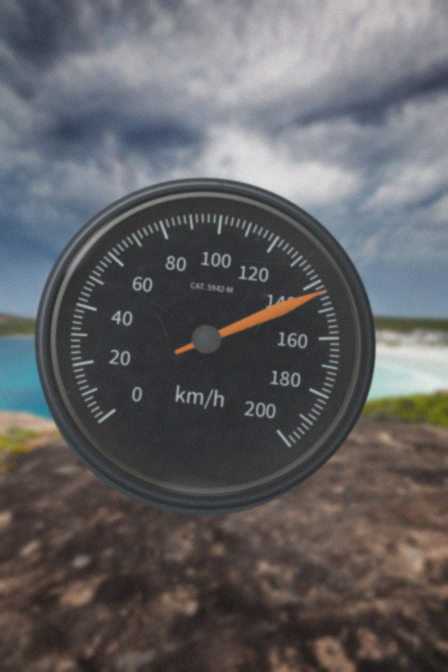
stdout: 144 km/h
